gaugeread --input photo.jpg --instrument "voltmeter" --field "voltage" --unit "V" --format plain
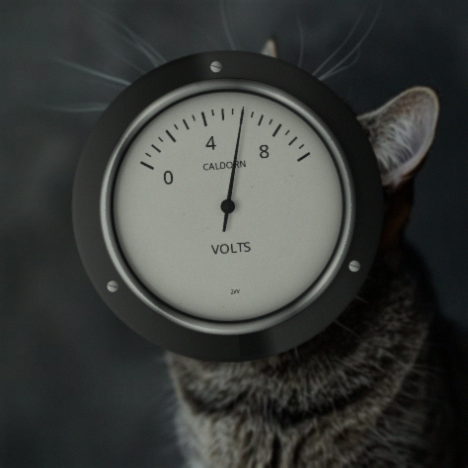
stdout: 6 V
